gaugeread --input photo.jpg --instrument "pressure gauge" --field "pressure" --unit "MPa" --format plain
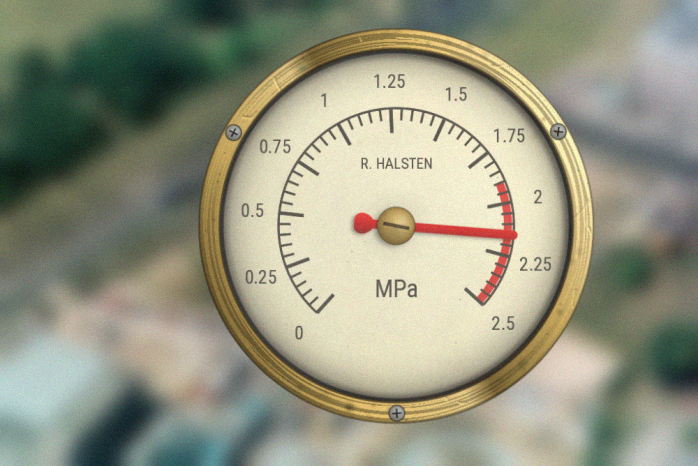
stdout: 2.15 MPa
